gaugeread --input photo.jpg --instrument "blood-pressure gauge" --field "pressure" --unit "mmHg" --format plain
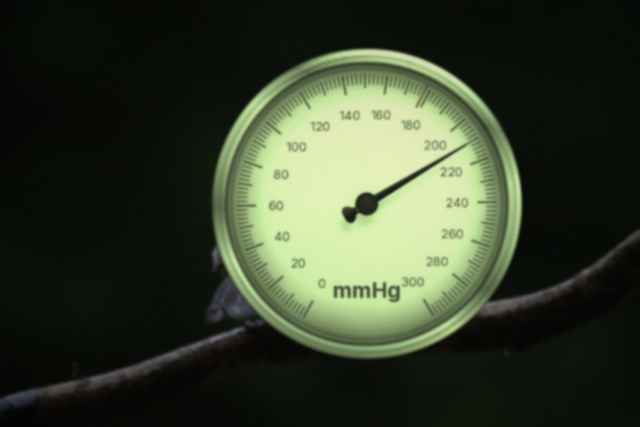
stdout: 210 mmHg
